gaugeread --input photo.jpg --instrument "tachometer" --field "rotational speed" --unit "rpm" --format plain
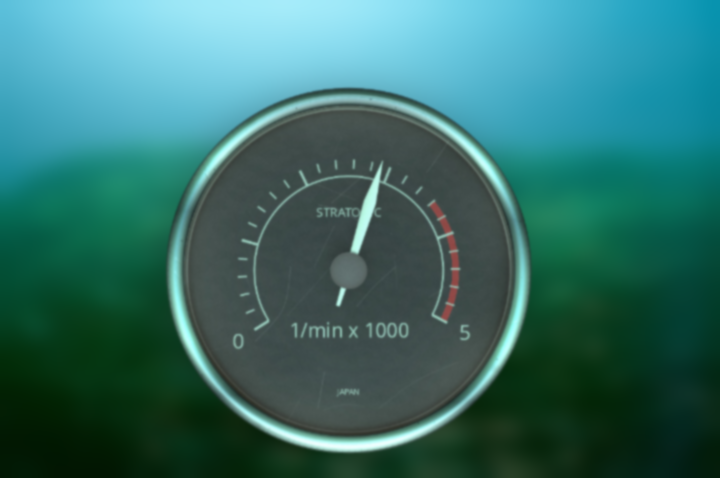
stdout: 2900 rpm
